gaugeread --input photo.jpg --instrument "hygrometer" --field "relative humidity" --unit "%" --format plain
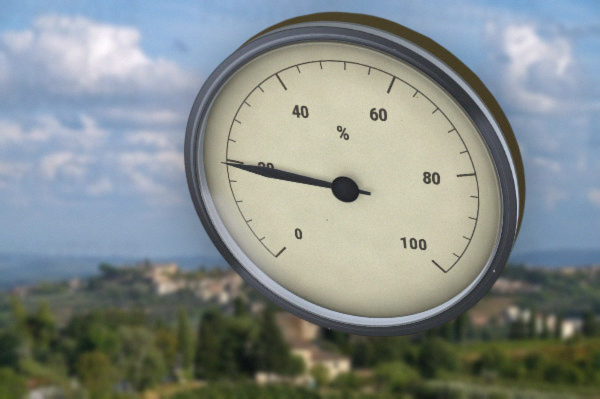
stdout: 20 %
